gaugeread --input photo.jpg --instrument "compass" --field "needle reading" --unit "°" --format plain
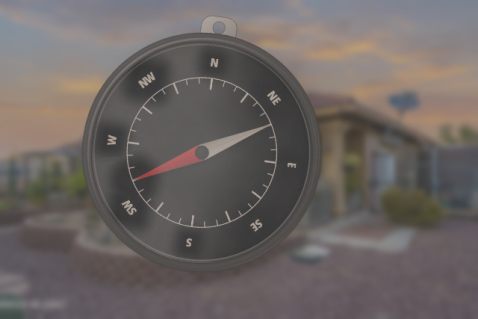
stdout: 240 °
